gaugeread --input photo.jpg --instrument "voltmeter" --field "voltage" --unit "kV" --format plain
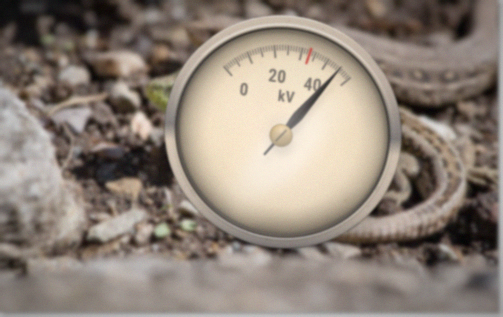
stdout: 45 kV
